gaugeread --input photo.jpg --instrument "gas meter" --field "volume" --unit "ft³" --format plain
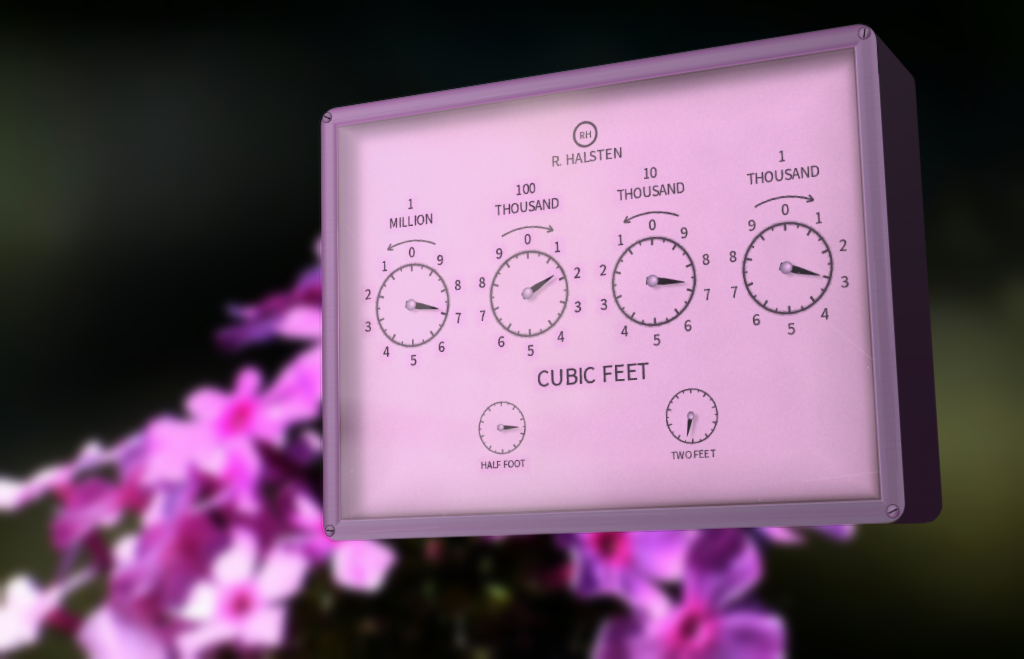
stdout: 717300 ft³
